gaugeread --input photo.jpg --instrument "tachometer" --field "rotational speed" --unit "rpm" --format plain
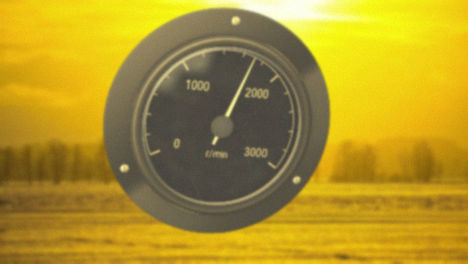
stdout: 1700 rpm
